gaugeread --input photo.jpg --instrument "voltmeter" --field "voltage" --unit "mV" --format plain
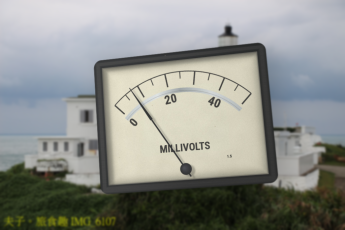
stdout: 7.5 mV
